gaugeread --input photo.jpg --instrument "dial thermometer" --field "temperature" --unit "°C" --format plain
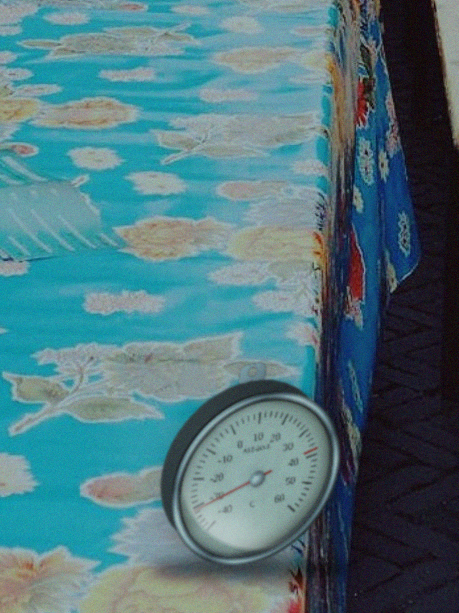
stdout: -30 °C
